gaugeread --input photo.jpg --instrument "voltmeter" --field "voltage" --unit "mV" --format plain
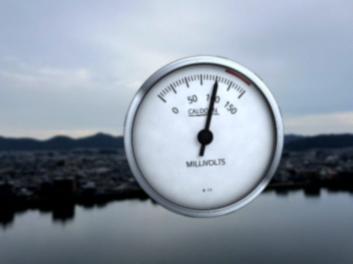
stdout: 100 mV
